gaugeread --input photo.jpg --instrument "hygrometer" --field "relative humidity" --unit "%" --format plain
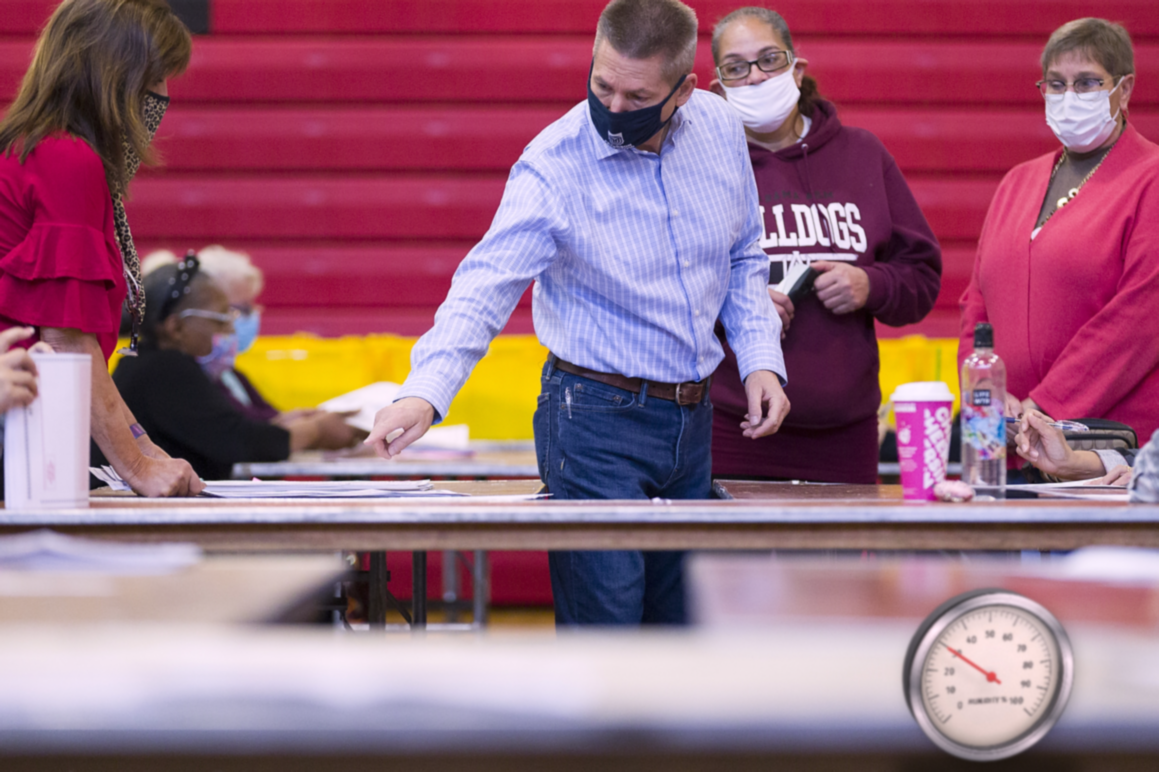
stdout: 30 %
